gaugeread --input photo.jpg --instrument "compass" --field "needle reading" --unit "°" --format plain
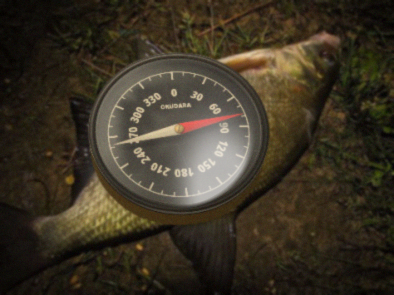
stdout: 80 °
